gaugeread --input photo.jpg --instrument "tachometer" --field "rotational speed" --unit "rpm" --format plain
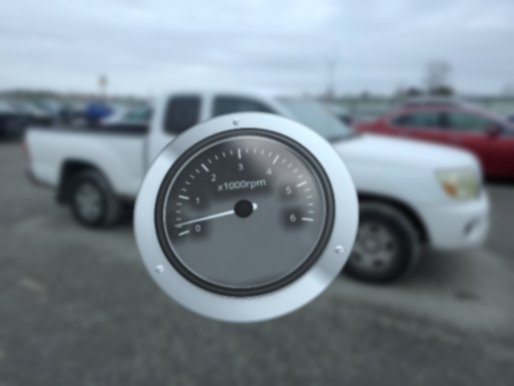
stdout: 200 rpm
